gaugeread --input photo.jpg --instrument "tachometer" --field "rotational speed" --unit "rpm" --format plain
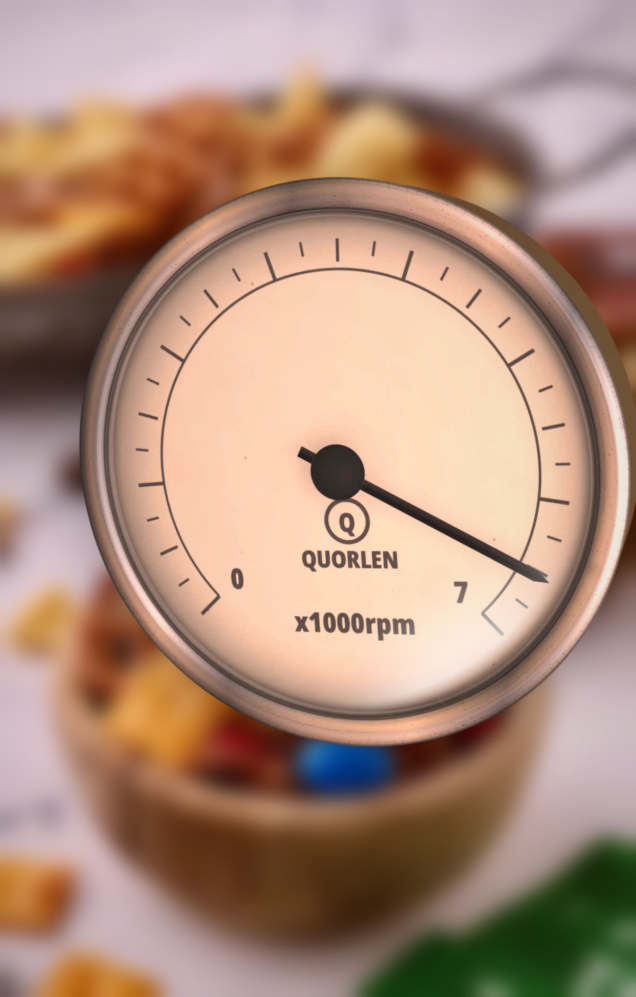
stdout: 6500 rpm
